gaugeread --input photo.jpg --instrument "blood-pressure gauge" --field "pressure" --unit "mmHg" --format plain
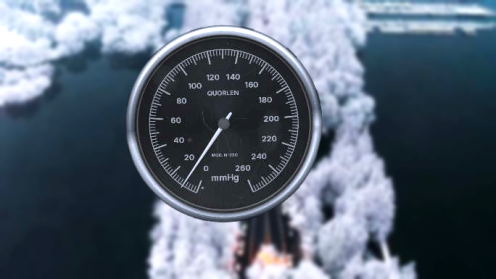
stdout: 10 mmHg
